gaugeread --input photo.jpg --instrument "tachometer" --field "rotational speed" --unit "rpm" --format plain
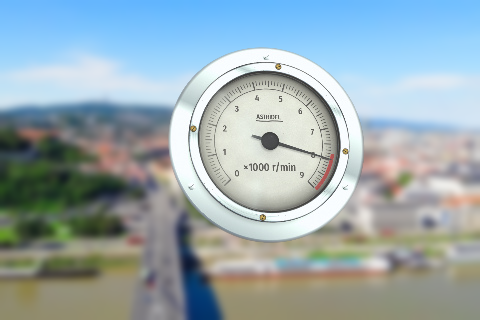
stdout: 8000 rpm
